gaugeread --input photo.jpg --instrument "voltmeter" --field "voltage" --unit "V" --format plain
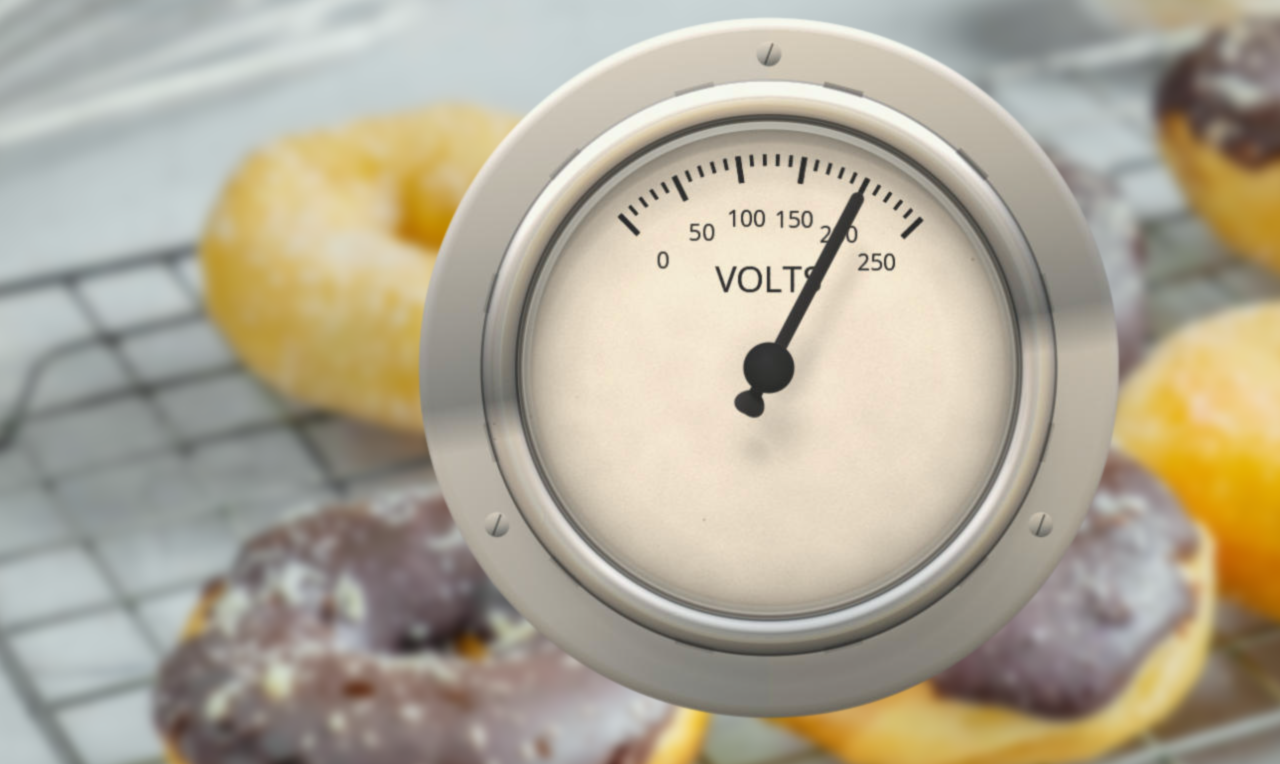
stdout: 200 V
